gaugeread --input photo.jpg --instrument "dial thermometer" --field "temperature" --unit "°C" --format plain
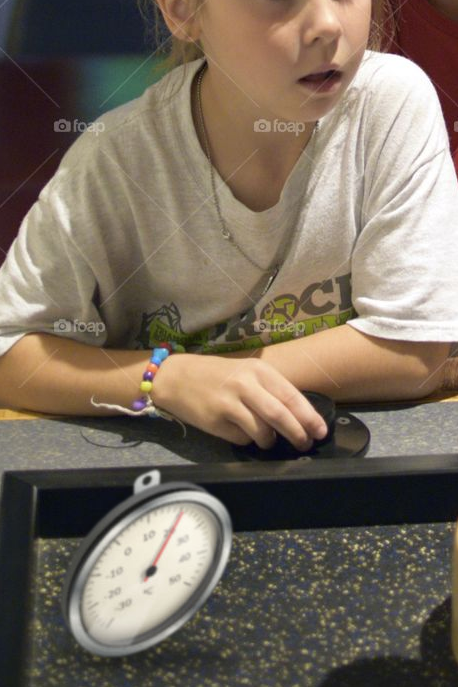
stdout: 20 °C
